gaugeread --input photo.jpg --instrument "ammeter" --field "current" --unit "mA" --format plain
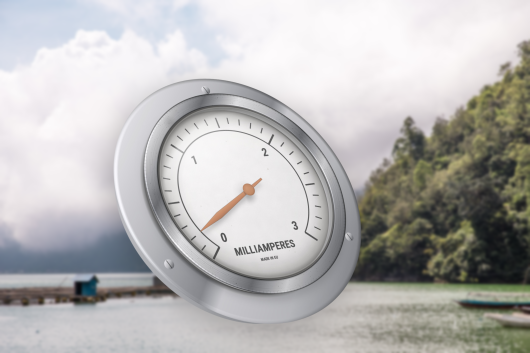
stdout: 0.2 mA
